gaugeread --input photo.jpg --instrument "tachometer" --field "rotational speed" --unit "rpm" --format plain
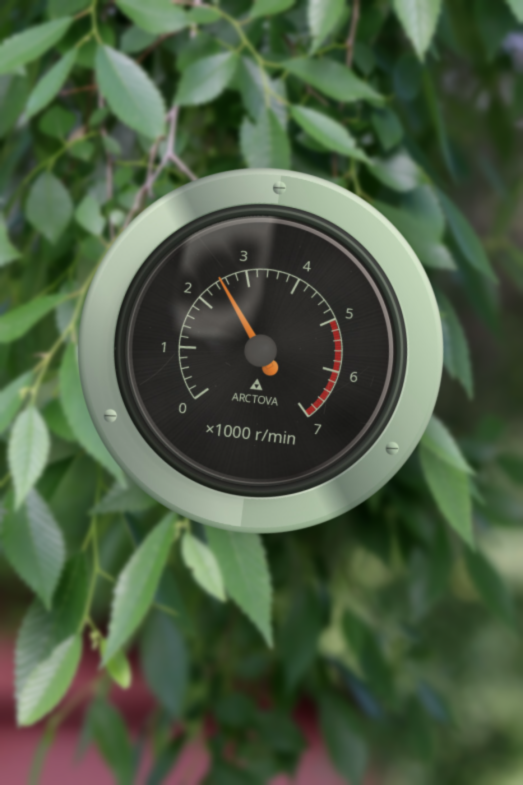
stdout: 2500 rpm
